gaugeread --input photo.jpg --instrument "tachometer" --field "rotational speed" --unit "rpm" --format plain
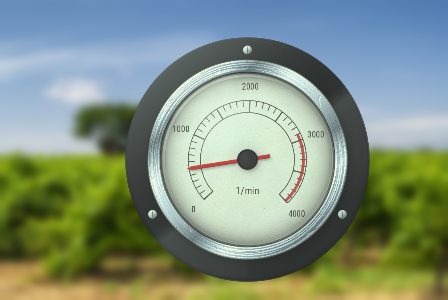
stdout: 500 rpm
